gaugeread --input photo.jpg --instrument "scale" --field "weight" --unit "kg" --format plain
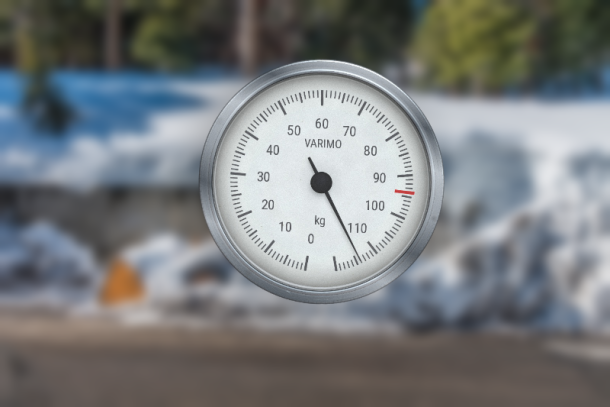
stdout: 114 kg
